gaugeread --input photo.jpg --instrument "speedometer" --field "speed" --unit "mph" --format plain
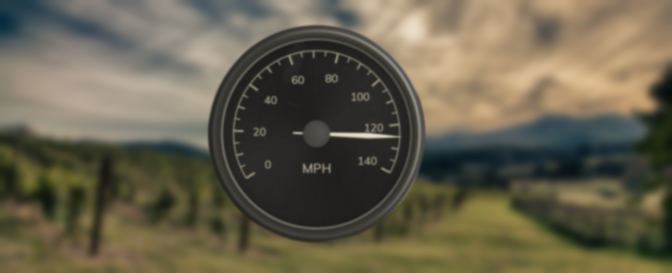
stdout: 125 mph
